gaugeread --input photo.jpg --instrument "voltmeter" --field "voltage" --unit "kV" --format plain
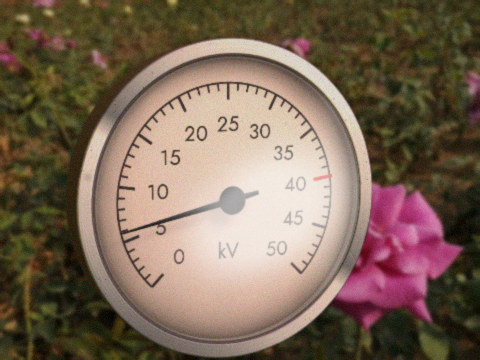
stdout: 6 kV
